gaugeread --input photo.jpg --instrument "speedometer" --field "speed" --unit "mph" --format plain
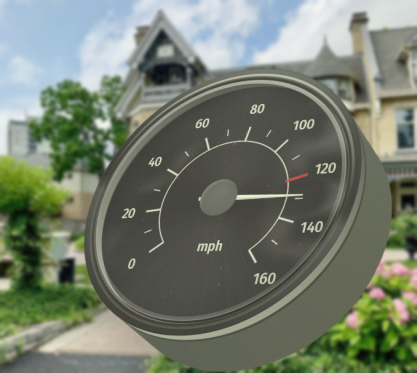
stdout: 130 mph
